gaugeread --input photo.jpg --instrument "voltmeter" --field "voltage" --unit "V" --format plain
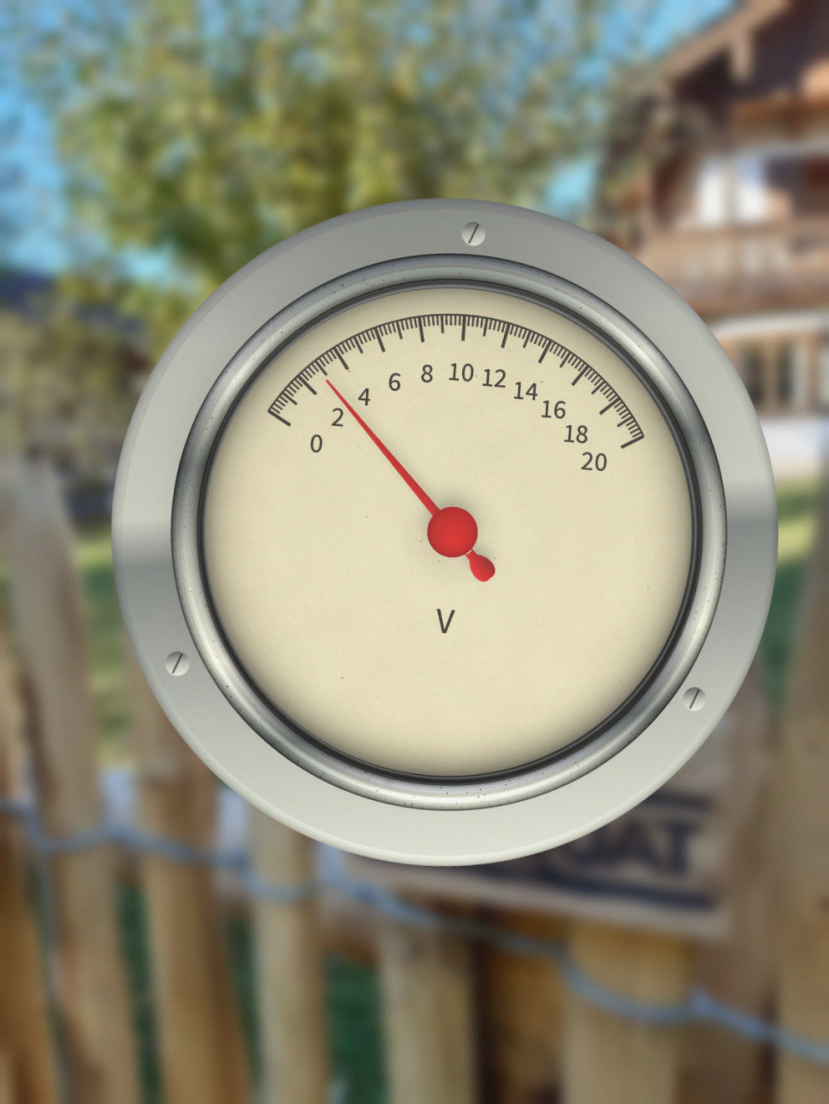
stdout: 2.8 V
